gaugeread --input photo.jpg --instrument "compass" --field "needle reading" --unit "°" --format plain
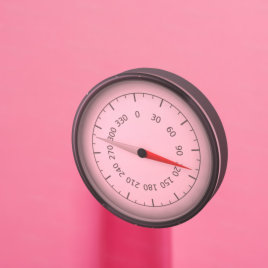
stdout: 110 °
